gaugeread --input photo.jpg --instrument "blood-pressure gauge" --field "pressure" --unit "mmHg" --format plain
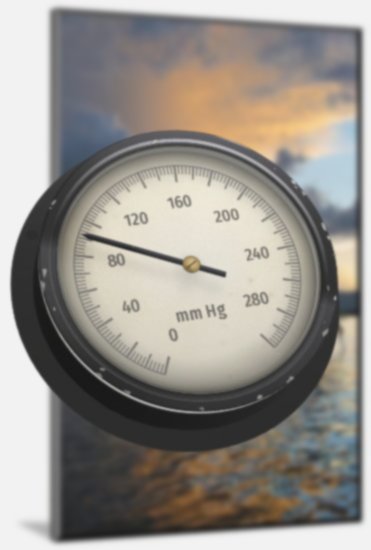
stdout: 90 mmHg
